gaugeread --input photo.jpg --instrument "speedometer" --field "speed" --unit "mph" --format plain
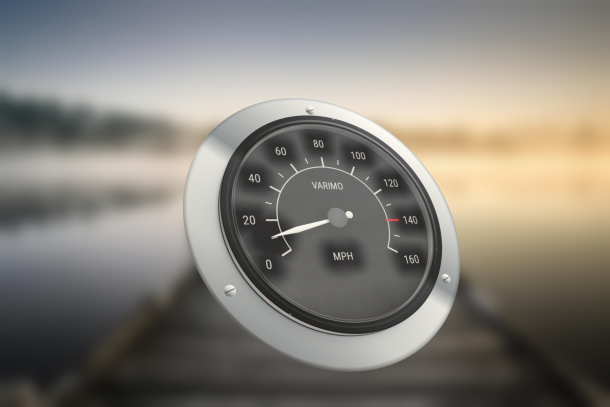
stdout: 10 mph
